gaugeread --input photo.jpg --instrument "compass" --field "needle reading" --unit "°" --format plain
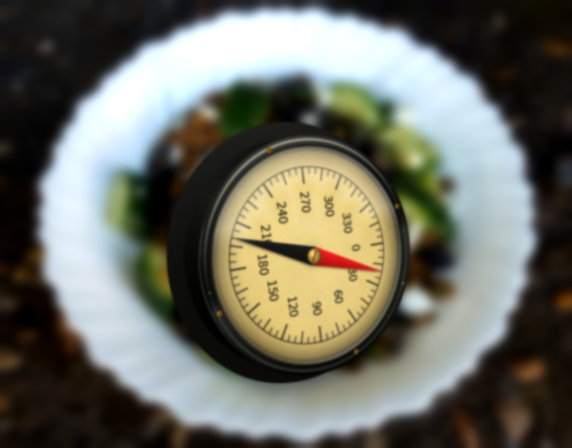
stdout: 20 °
